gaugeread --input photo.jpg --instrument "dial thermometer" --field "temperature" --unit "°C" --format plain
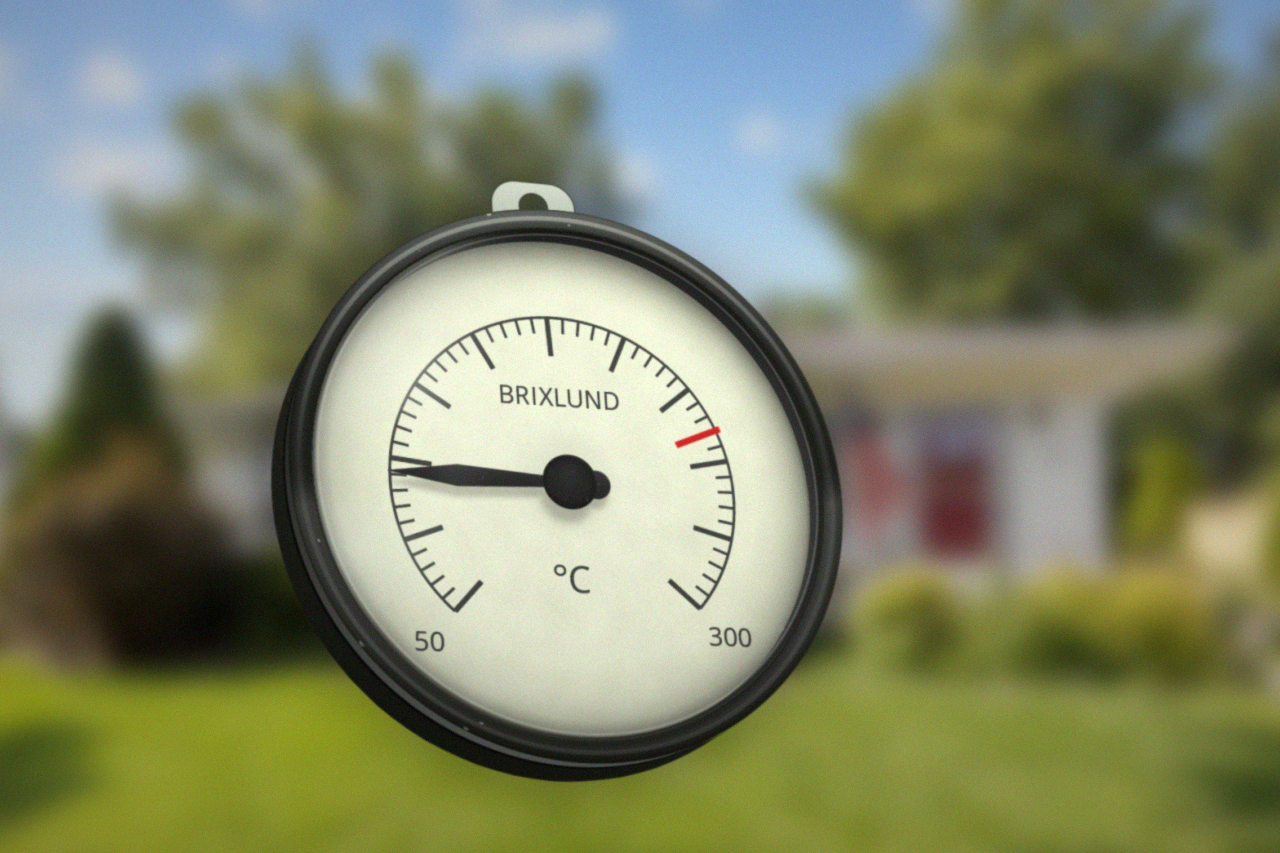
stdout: 95 °C
